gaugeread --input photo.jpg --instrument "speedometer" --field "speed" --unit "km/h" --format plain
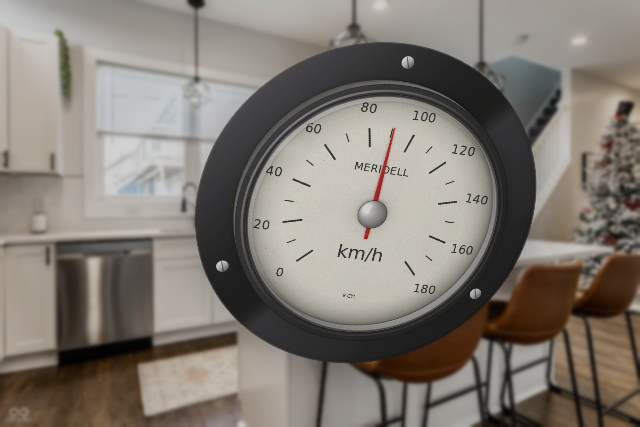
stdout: 90 km/h
